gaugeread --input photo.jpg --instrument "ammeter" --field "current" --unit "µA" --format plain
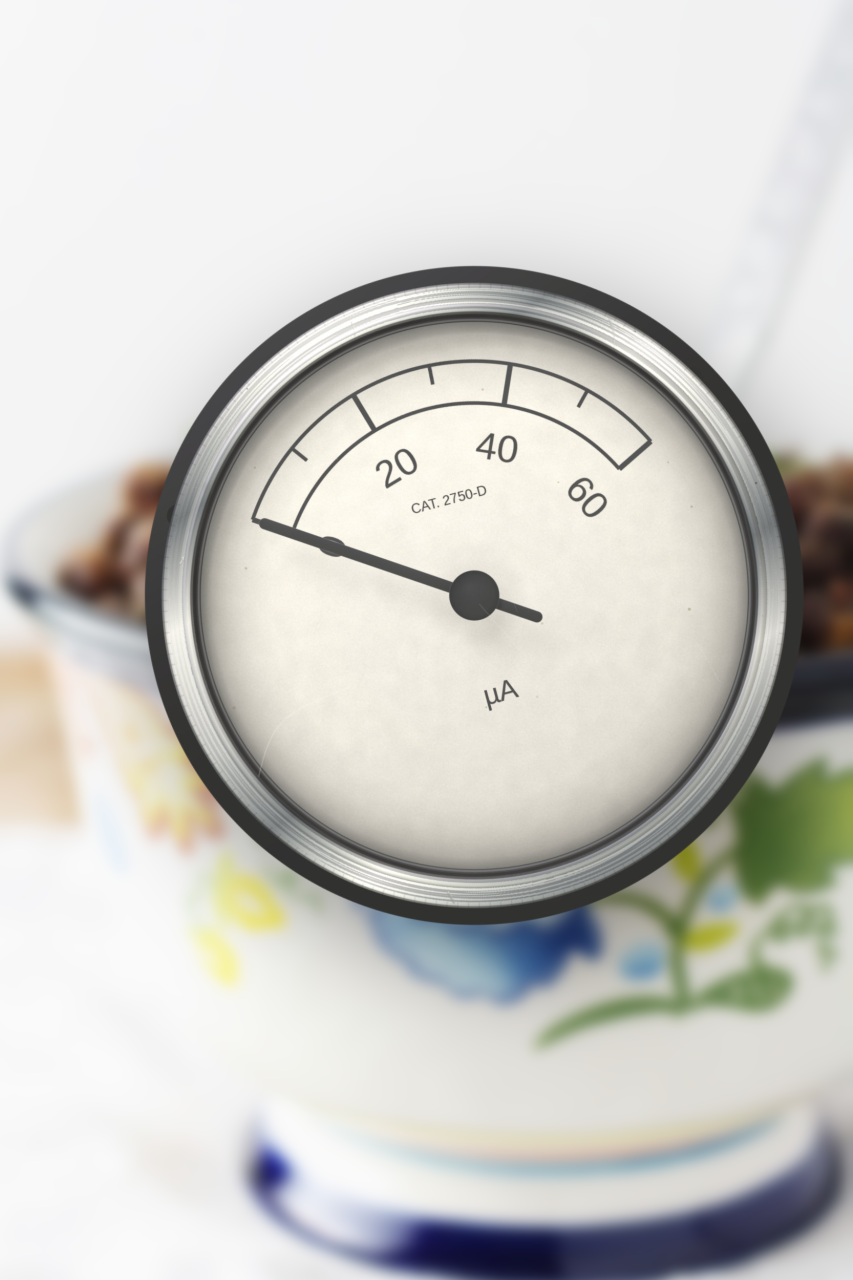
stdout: 0 µA
